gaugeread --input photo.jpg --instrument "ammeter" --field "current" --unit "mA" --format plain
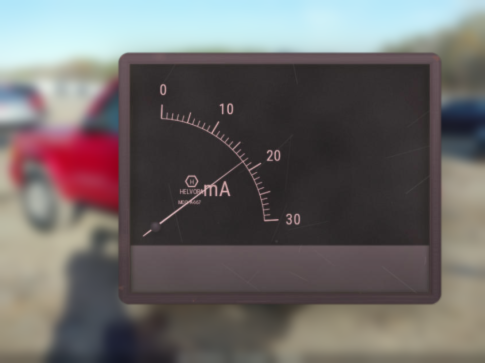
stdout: 18 mA
